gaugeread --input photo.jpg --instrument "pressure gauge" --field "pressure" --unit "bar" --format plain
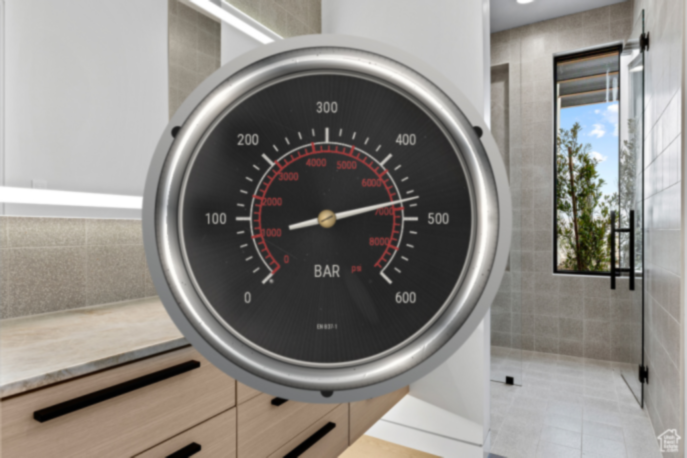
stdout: 470 bar
